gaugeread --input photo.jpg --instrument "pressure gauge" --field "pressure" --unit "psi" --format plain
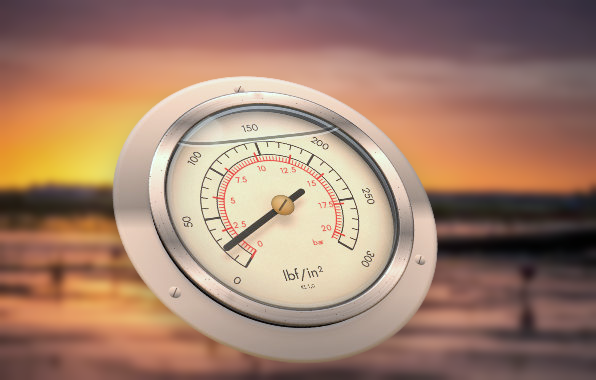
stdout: 20 psi
